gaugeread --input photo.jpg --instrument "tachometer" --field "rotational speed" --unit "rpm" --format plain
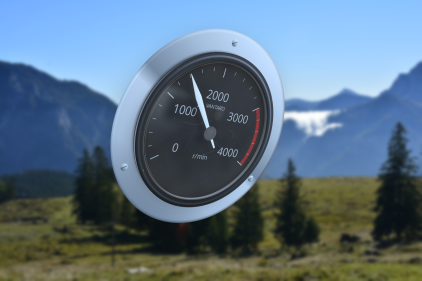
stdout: 1400 rpm
